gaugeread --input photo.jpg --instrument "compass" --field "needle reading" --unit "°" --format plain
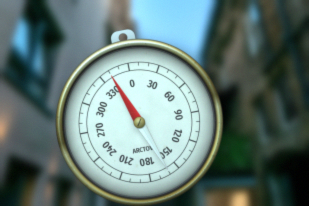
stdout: 340 °
